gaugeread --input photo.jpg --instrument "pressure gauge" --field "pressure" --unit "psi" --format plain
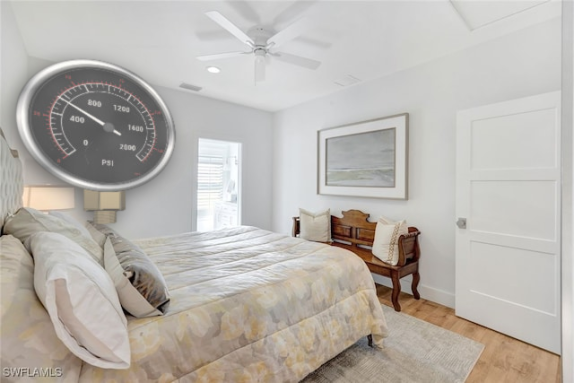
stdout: 550 psi
